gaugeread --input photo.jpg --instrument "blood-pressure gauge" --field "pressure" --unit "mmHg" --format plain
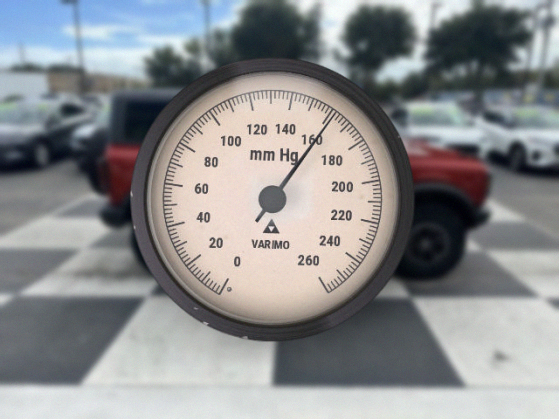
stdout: 162 mmHg
